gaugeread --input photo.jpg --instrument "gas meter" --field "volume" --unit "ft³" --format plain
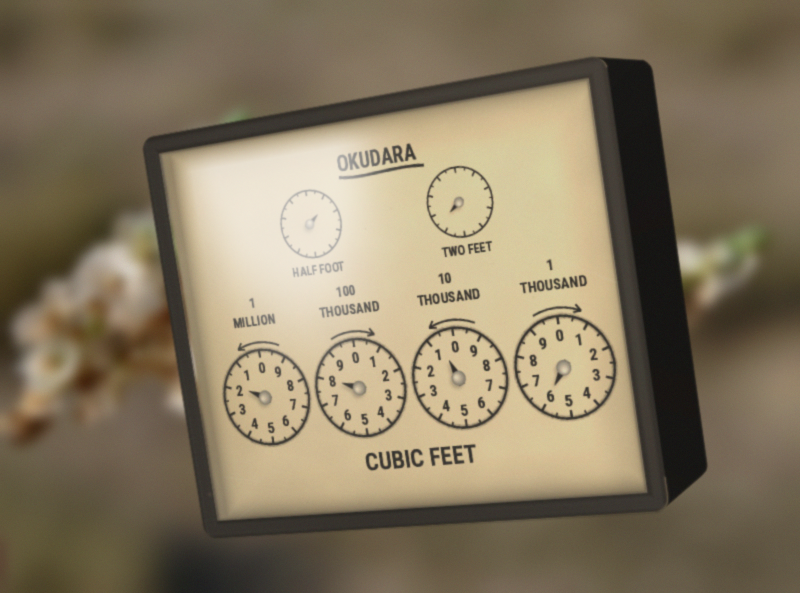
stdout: 180600 ft³
